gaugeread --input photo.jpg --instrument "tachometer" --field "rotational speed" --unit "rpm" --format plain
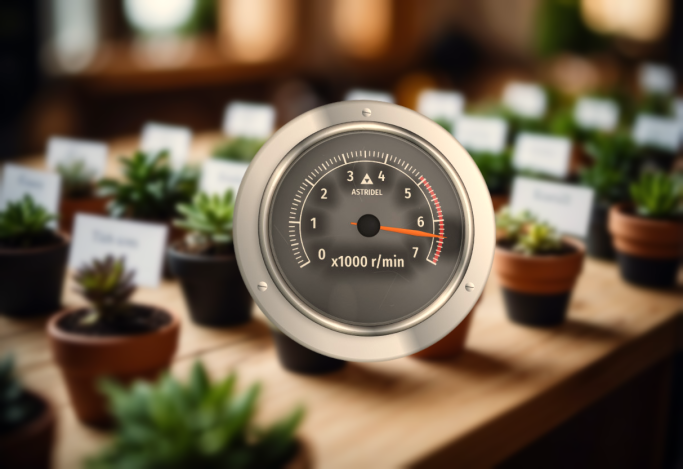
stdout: 6400 rpm
